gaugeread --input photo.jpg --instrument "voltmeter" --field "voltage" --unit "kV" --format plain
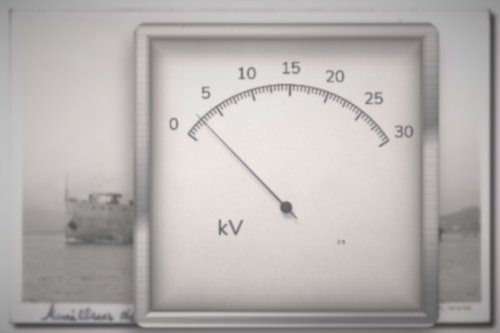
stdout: 2.5 kV
